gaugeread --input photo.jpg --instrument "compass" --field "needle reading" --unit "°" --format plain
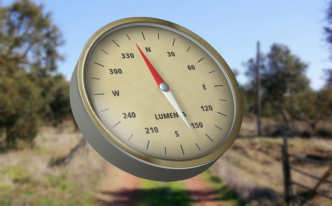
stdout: 345 °
